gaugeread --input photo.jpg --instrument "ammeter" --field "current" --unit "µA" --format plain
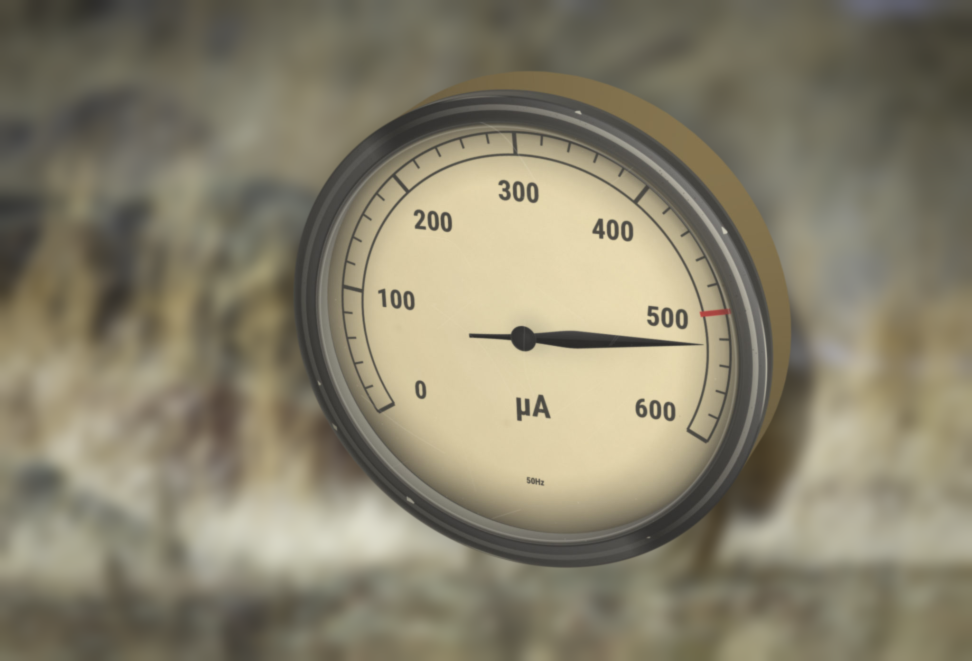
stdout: 520 µA
